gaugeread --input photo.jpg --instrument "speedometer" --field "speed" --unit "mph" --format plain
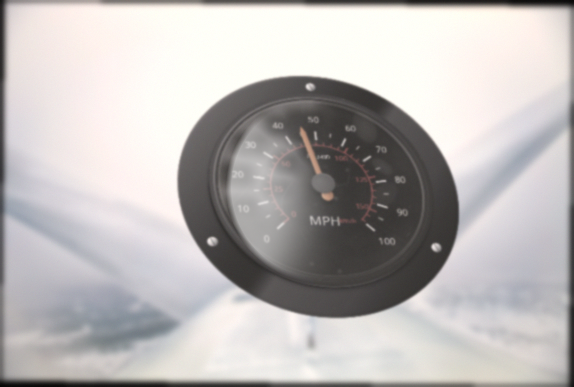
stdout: 45 mph
